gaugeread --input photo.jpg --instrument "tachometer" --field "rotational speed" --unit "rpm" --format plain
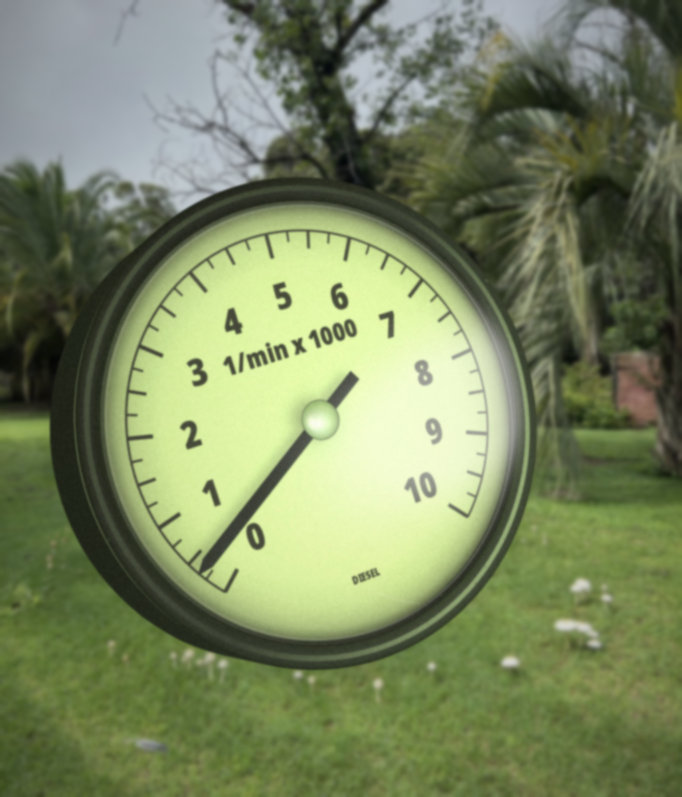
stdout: 375 rpm
